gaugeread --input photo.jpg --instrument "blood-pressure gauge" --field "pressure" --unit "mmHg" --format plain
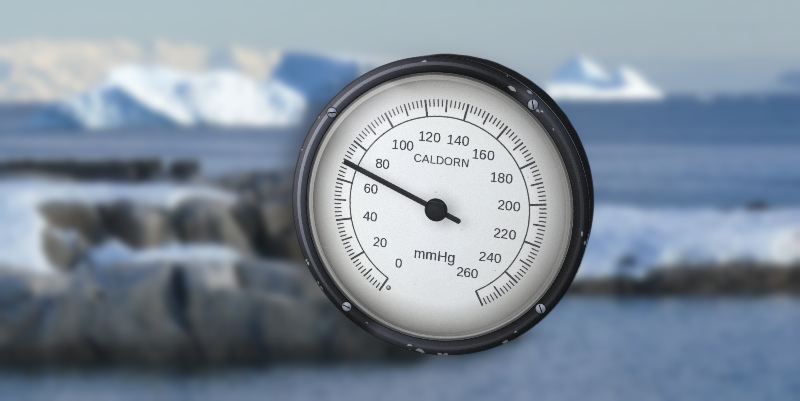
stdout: 70 mmHg
